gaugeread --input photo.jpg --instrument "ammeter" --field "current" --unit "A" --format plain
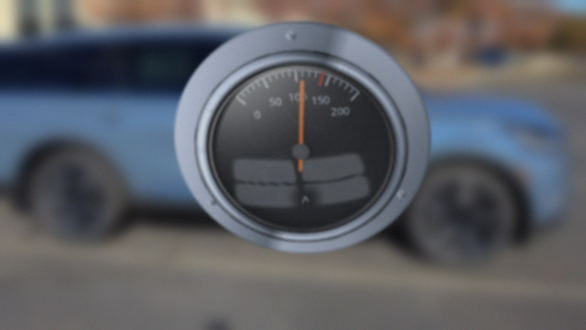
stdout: 110 A
